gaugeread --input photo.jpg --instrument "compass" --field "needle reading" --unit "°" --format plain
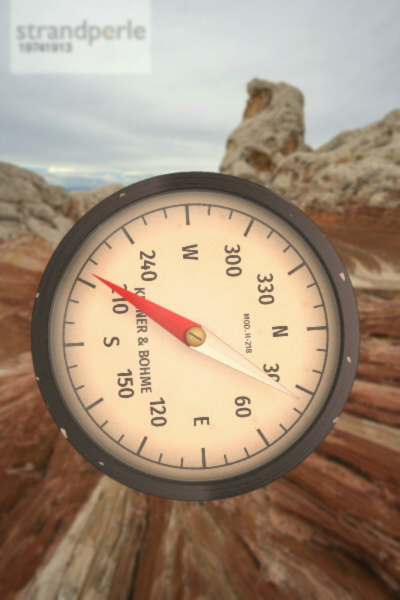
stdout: 215 °
